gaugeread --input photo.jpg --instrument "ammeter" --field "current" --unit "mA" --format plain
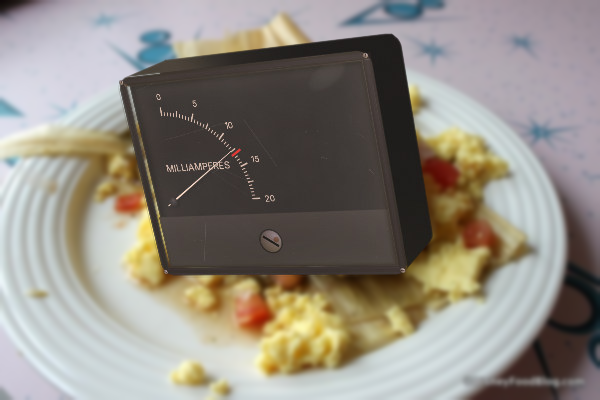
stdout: 12.5 mA
